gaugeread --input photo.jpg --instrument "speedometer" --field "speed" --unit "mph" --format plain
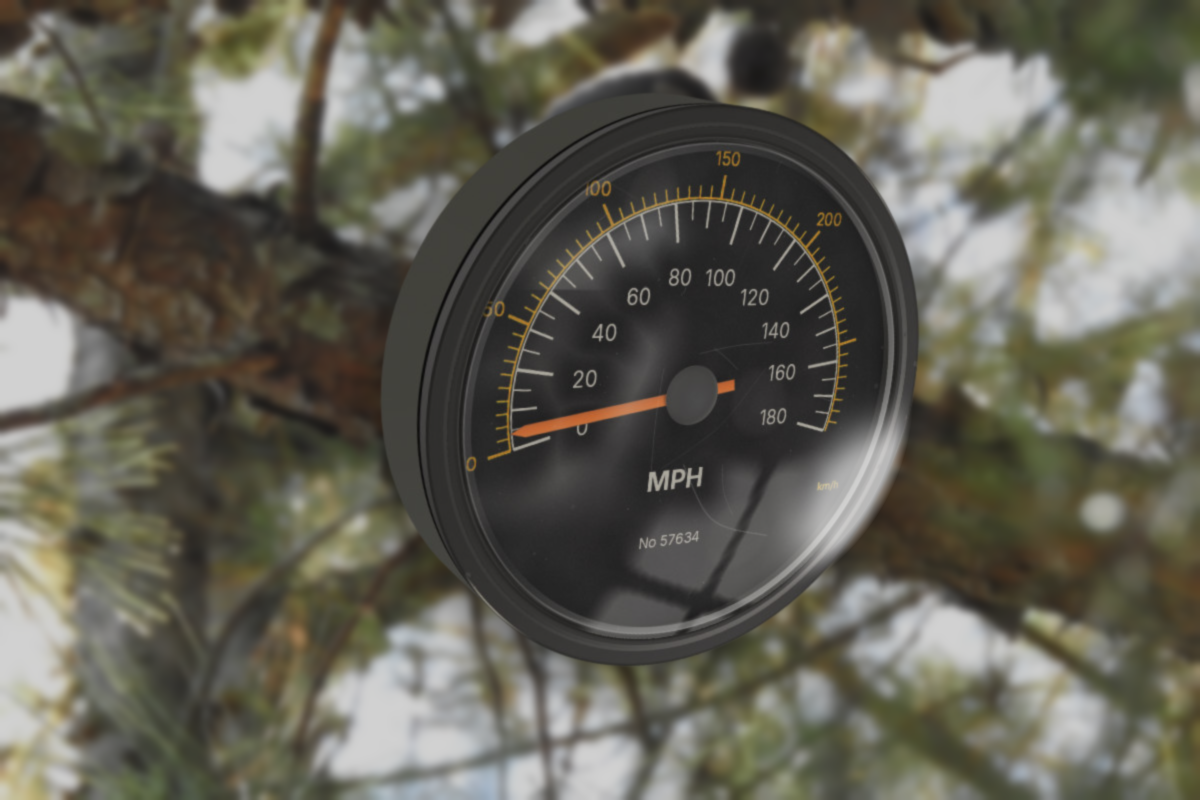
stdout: 5 mph
